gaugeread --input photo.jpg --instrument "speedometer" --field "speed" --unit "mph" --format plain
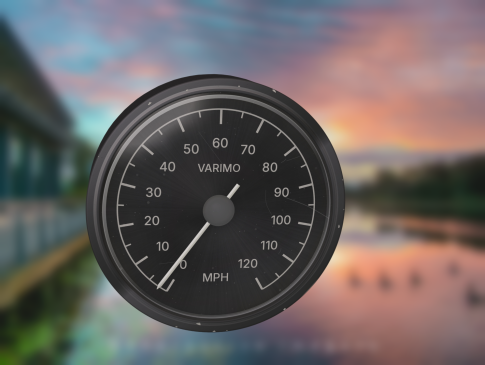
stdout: 2.5 mph
